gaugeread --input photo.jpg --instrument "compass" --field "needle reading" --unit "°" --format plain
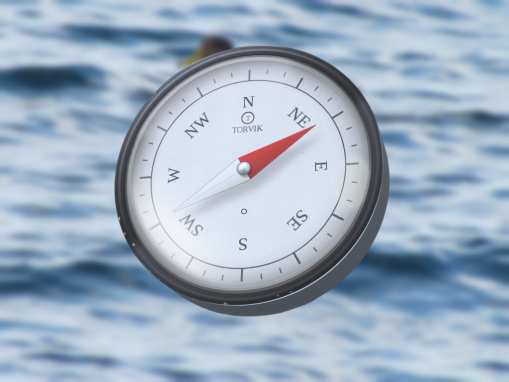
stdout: 60 °
